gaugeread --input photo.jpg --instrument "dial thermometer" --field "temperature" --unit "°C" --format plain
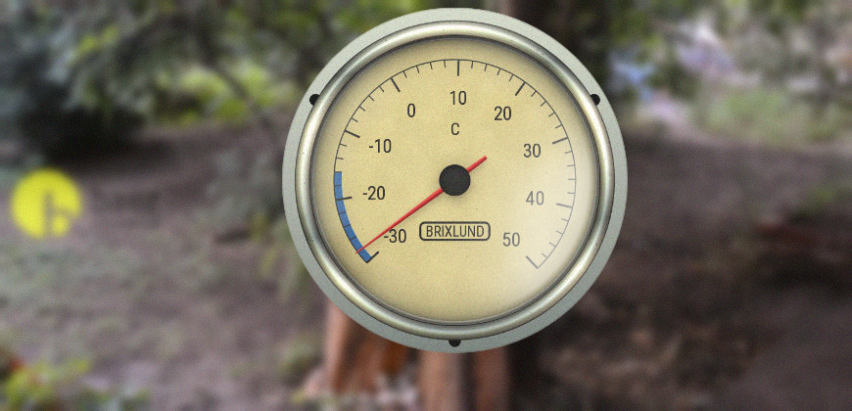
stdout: -28 °C
